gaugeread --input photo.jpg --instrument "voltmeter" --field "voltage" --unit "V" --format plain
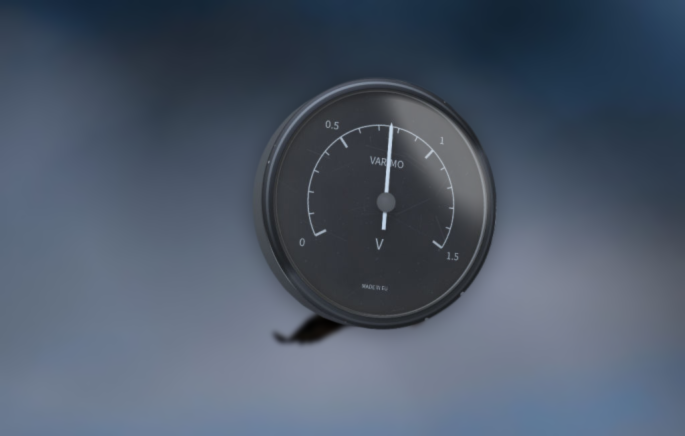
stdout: 0.75 V
